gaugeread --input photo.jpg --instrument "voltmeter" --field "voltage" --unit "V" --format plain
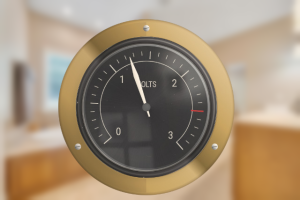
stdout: 1.25 V
